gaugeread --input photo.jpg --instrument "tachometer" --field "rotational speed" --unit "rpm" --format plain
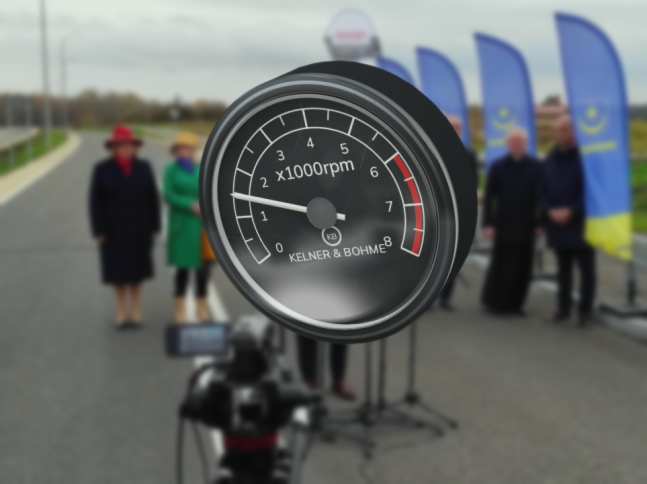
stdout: 1500 rpm
